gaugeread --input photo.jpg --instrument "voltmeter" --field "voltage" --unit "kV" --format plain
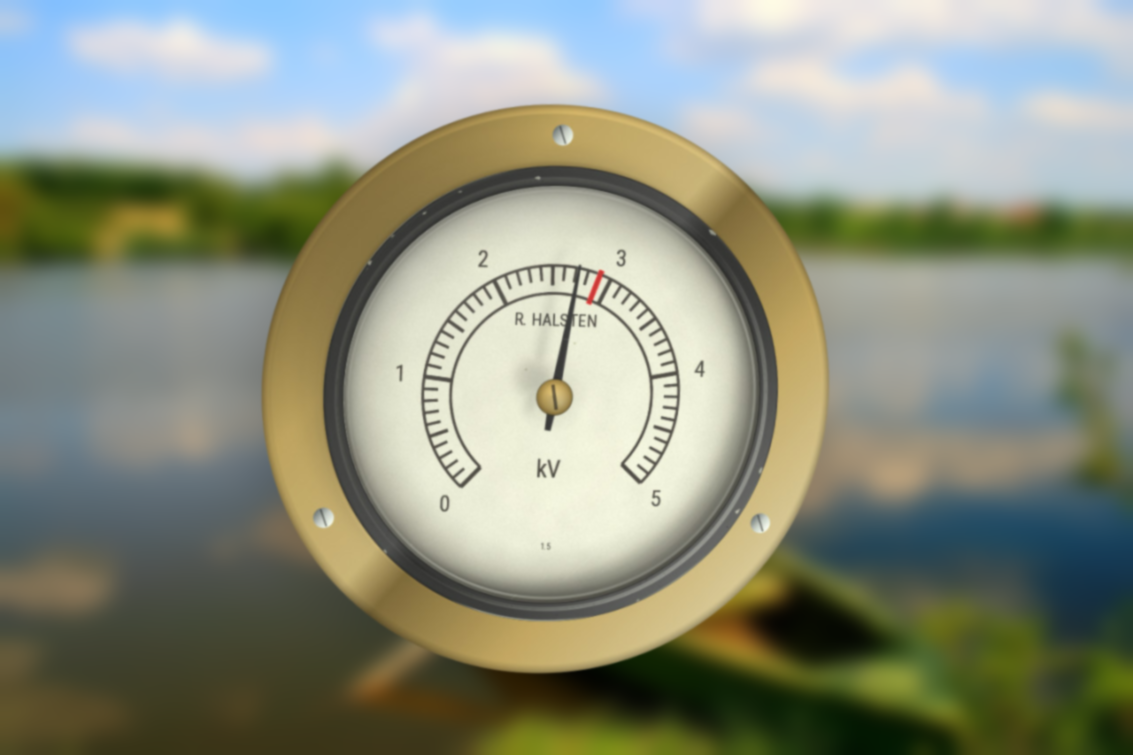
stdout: 2.7 kV
